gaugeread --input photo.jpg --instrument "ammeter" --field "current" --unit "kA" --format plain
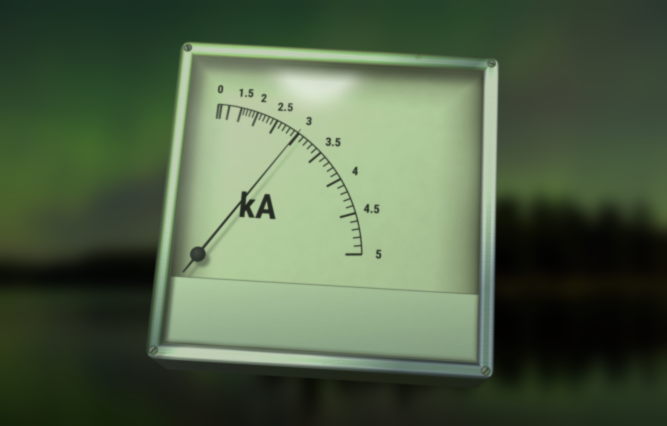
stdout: 3 kA
